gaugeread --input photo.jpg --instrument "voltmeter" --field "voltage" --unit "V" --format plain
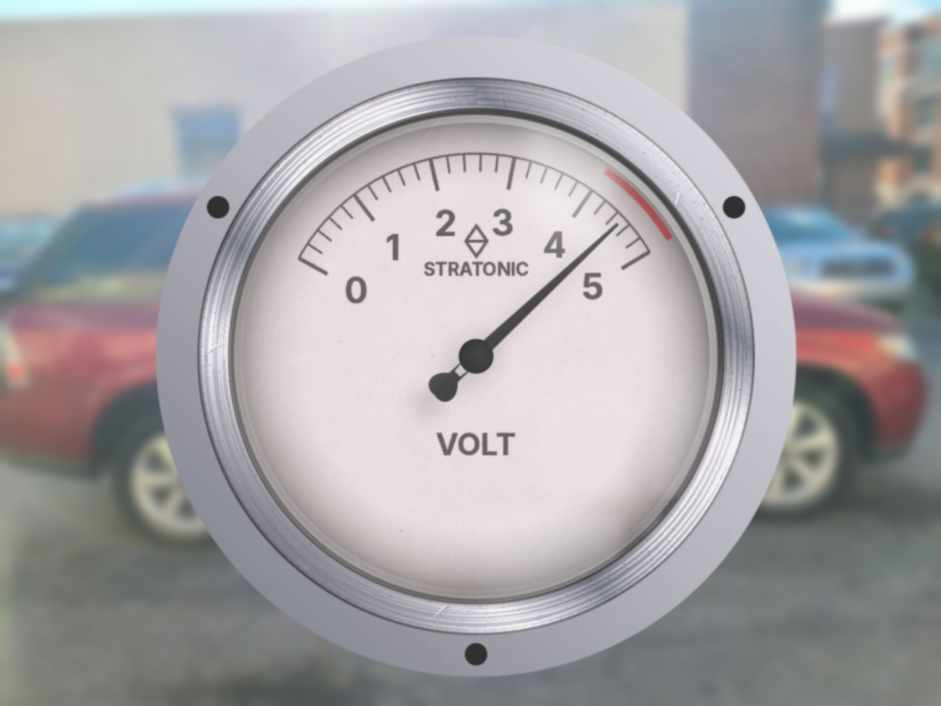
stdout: 4.5 V
